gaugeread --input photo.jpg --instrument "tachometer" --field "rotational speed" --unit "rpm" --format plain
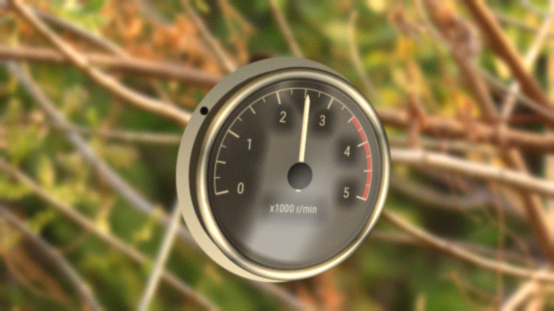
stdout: 2500 rpm
